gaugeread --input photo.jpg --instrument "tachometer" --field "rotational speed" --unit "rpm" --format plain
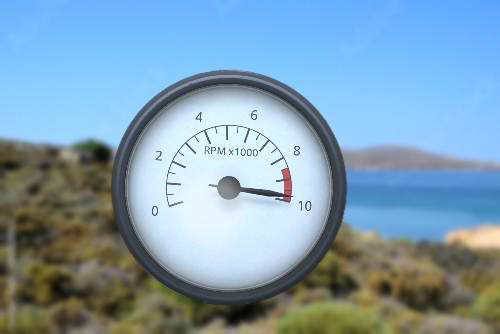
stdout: 9750 rpm
